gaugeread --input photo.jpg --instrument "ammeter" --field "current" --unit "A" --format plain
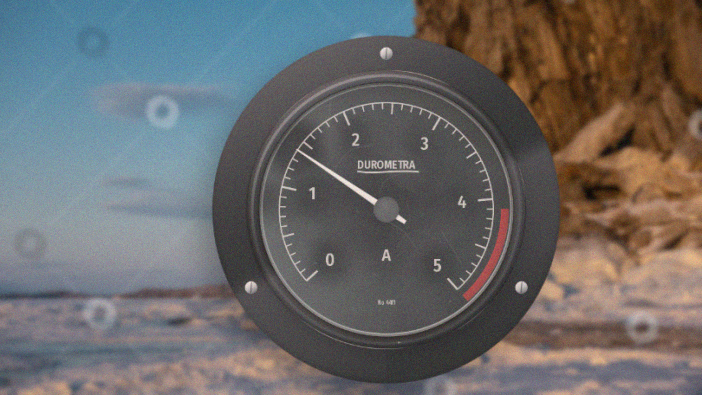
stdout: 1.4 A
